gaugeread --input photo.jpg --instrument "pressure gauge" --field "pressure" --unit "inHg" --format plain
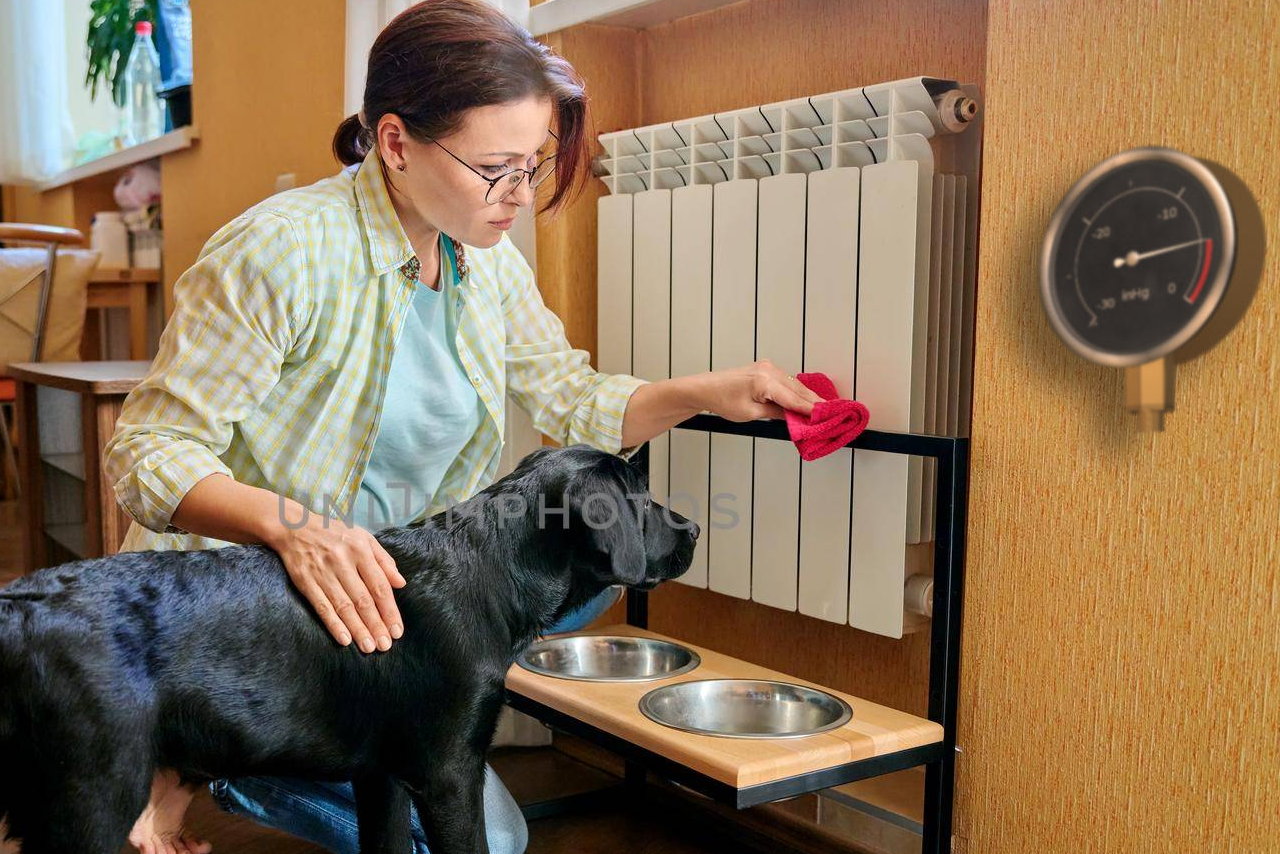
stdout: -5 inHg
